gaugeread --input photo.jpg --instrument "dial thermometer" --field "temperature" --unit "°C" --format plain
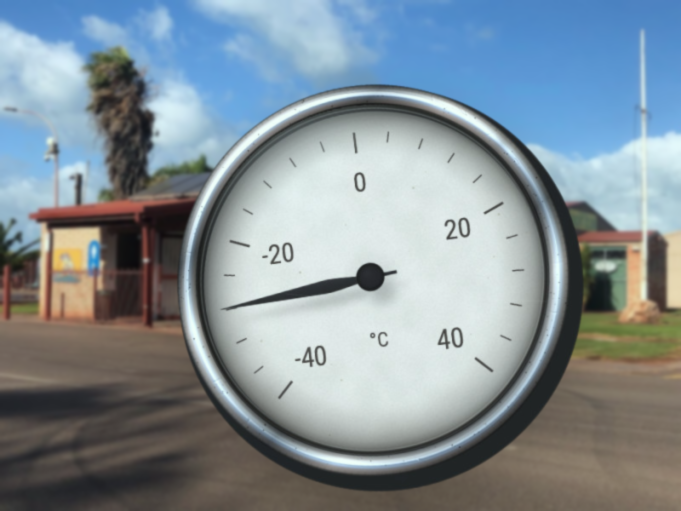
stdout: -28 °C
